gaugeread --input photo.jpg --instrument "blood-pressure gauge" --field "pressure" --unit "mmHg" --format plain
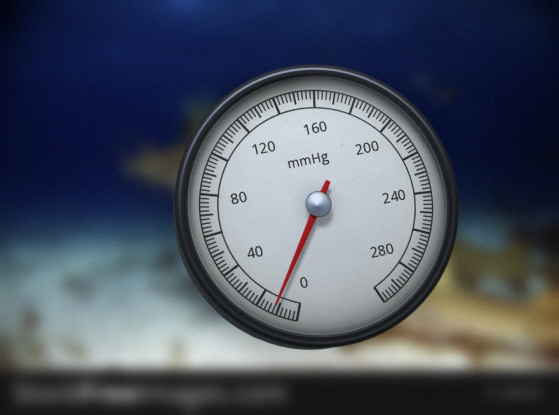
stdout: 12 mmHg
